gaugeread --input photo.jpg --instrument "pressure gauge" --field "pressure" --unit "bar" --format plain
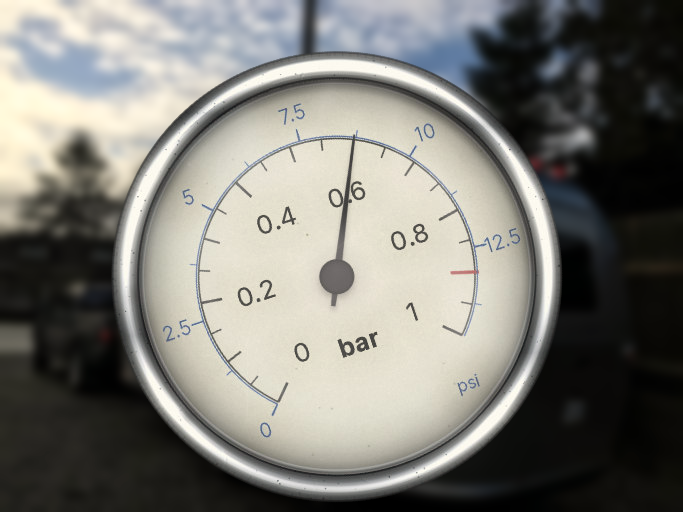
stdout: 0.6 bar
